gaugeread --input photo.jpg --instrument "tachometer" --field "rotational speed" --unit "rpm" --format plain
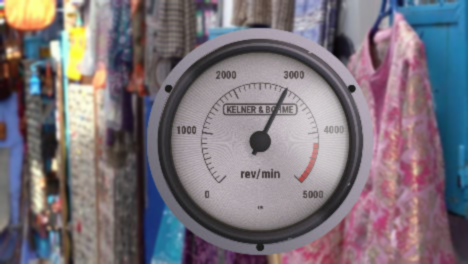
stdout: 3000 rpm
